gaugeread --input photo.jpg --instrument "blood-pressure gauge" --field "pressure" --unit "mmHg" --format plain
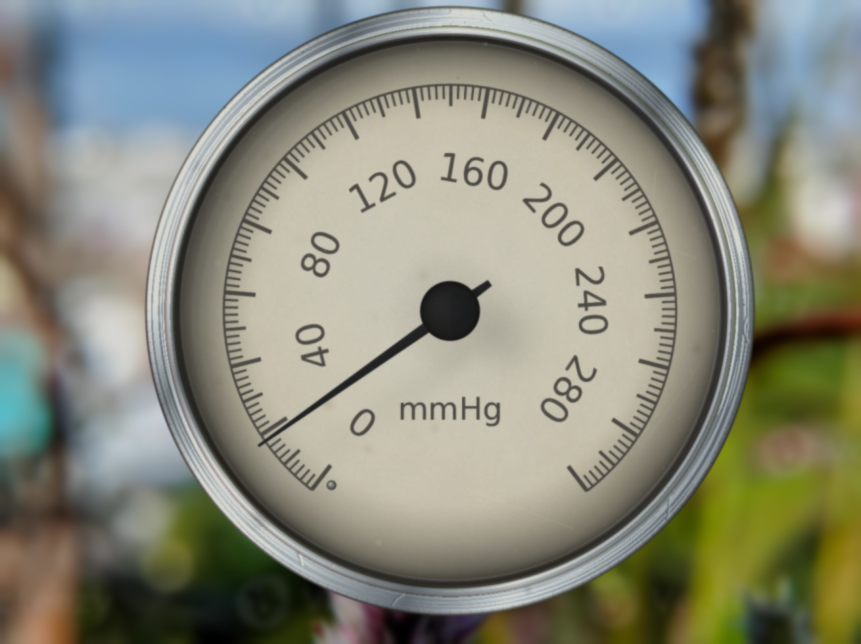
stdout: 18 mmHg
